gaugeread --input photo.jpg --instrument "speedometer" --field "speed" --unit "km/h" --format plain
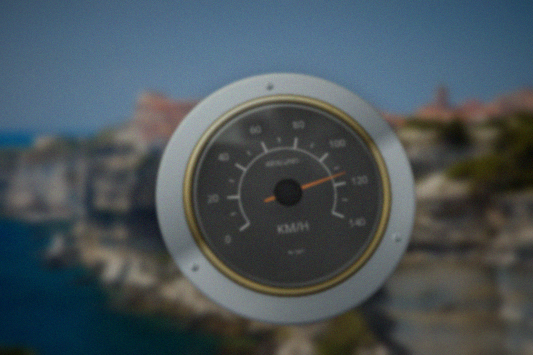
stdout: 115 km/h
